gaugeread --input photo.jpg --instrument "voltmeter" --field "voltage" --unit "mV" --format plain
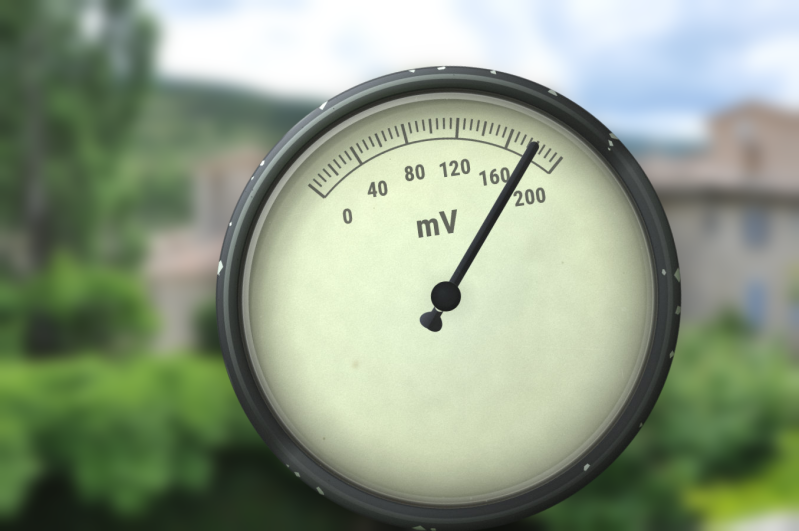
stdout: 180 mV
